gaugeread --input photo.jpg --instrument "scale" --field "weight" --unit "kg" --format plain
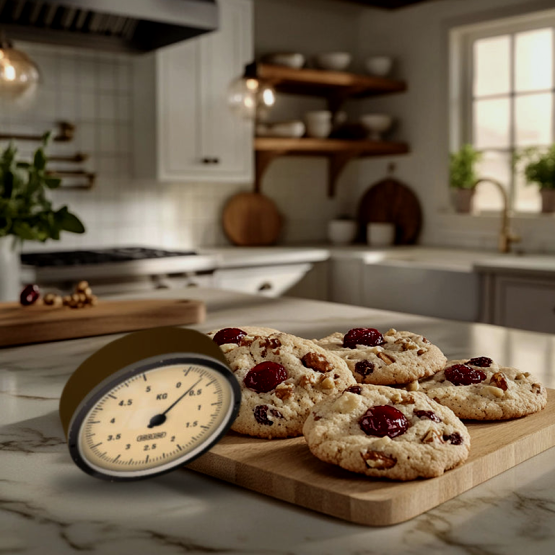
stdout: 0.25 kg
